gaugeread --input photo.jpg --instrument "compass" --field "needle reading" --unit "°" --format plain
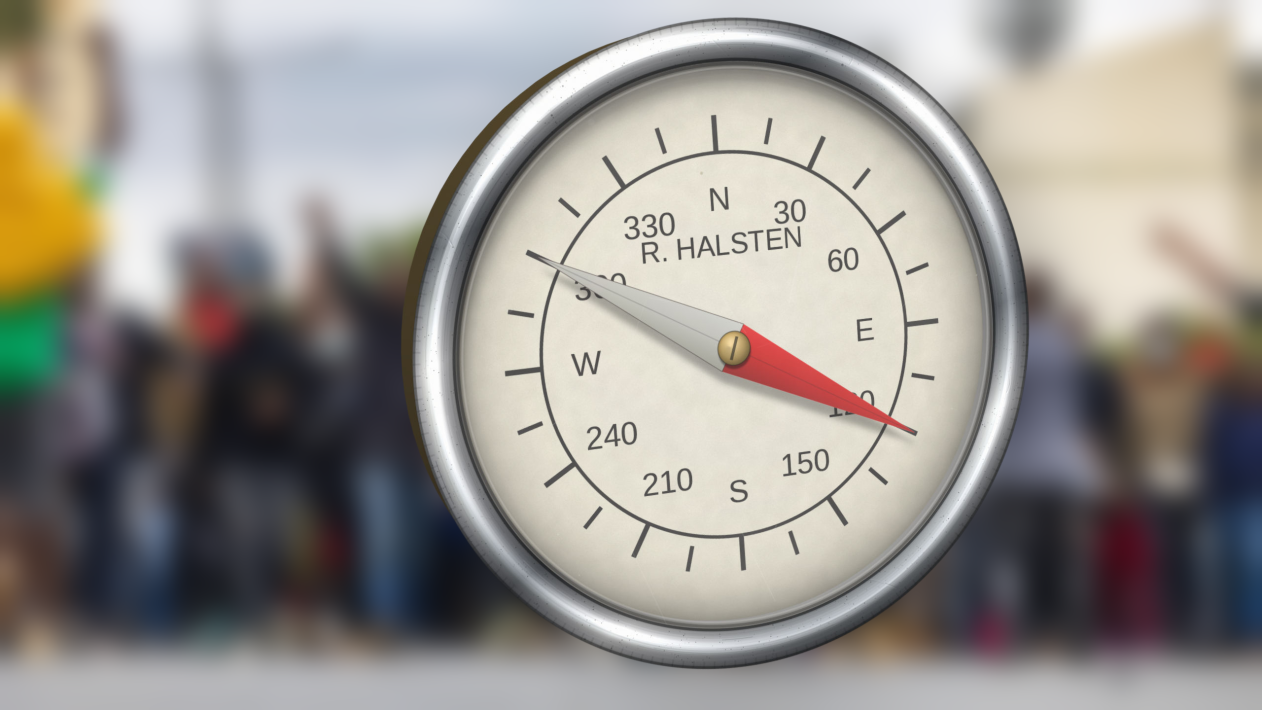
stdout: 120 °
